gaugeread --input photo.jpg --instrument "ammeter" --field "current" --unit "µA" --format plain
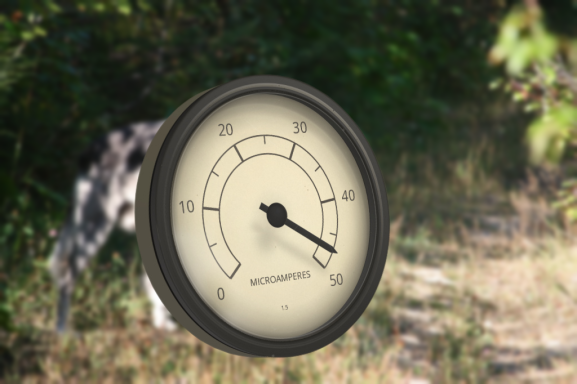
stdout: 47.5 µA
